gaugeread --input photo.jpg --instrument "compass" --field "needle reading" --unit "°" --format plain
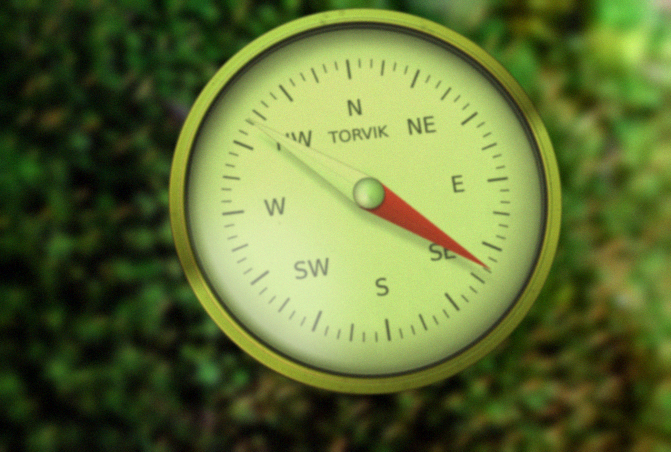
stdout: 130 °
